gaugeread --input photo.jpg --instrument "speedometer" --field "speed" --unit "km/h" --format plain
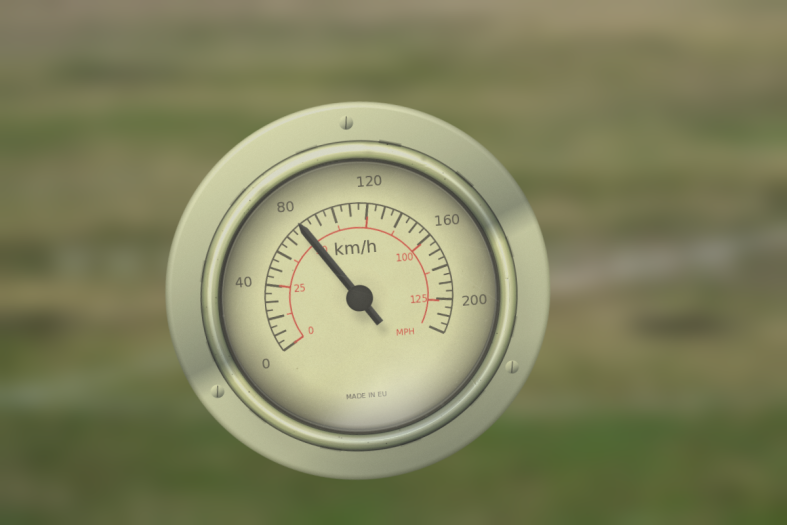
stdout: 80 km/h
